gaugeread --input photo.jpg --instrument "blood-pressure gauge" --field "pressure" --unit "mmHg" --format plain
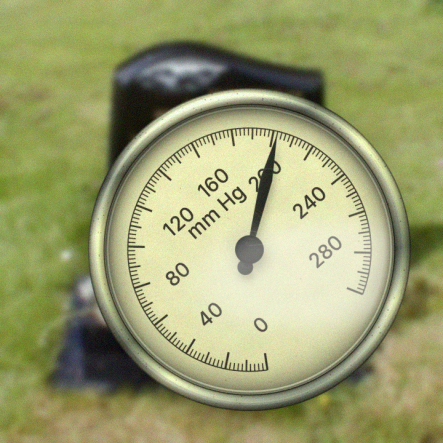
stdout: 202 mmHg
